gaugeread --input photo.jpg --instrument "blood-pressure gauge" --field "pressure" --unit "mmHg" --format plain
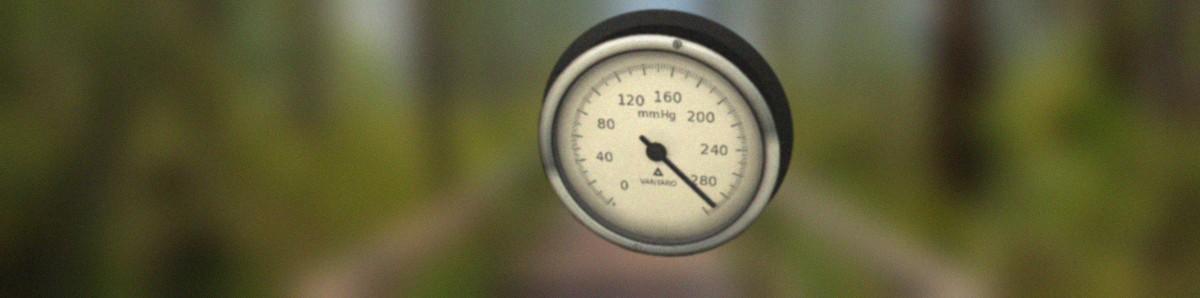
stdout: 290 mmHg
